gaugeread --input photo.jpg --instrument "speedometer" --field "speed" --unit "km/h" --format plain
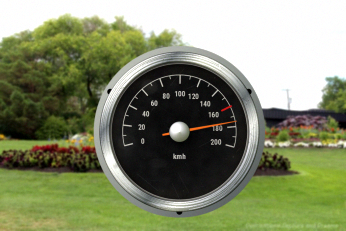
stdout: 175 km/h
